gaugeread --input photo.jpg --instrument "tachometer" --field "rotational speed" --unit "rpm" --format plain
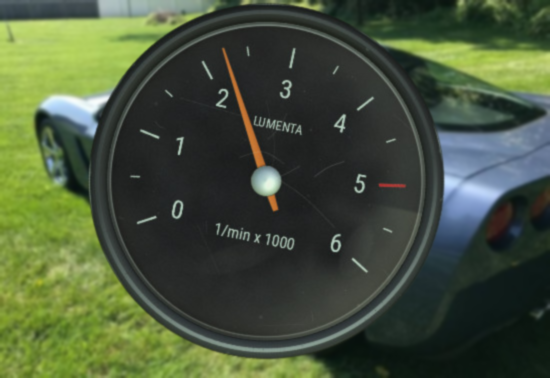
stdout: 2250 rpm
